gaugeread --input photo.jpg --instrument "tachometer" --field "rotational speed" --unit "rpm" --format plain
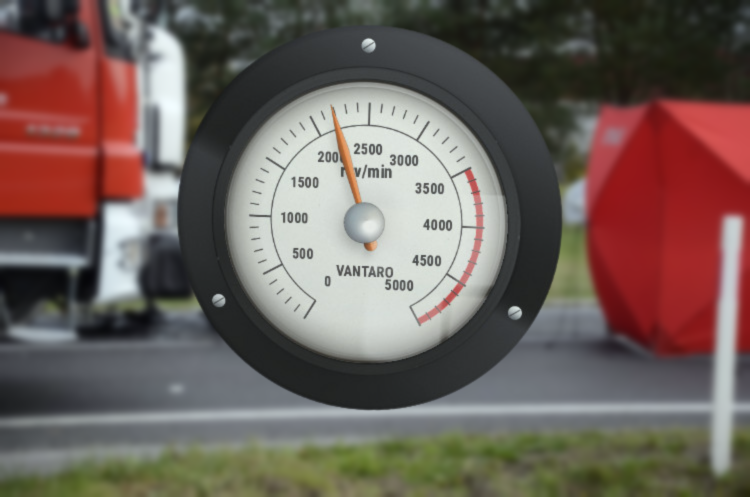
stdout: 2200 rpm
